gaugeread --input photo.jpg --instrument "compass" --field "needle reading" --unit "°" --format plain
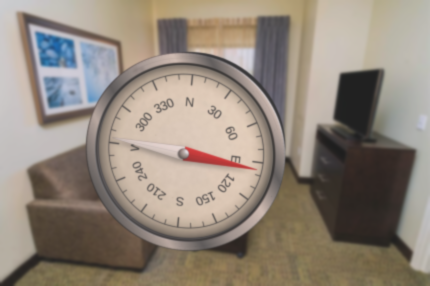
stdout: 95 °
